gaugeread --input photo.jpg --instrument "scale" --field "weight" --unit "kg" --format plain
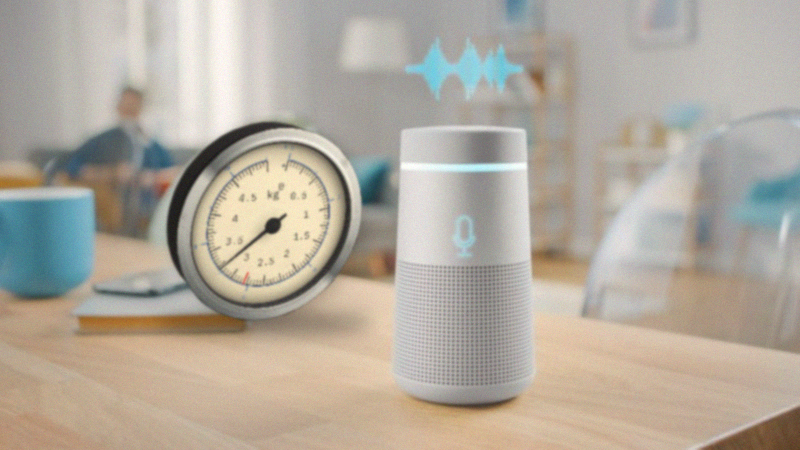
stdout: 3.25 kg
